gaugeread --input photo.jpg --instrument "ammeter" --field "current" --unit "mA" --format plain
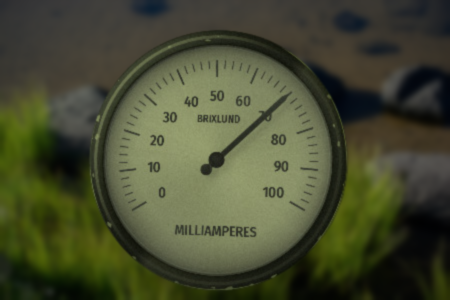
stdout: 70 mA
